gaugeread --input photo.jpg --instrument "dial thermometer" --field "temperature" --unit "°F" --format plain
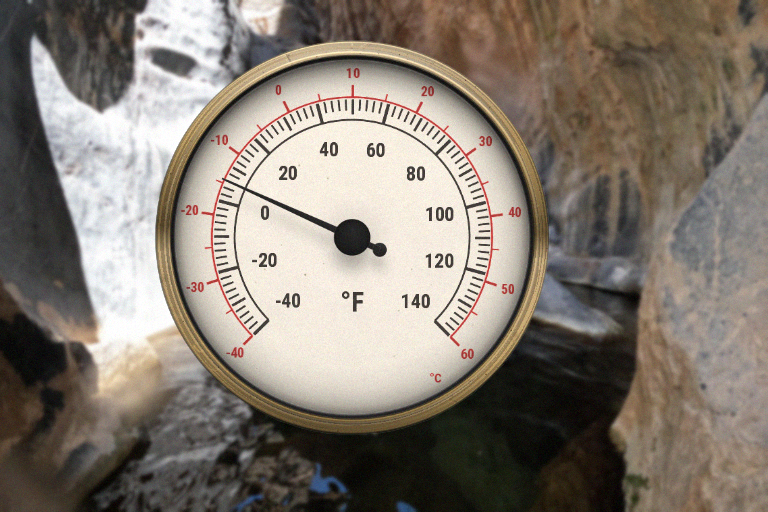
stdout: 6 °F
